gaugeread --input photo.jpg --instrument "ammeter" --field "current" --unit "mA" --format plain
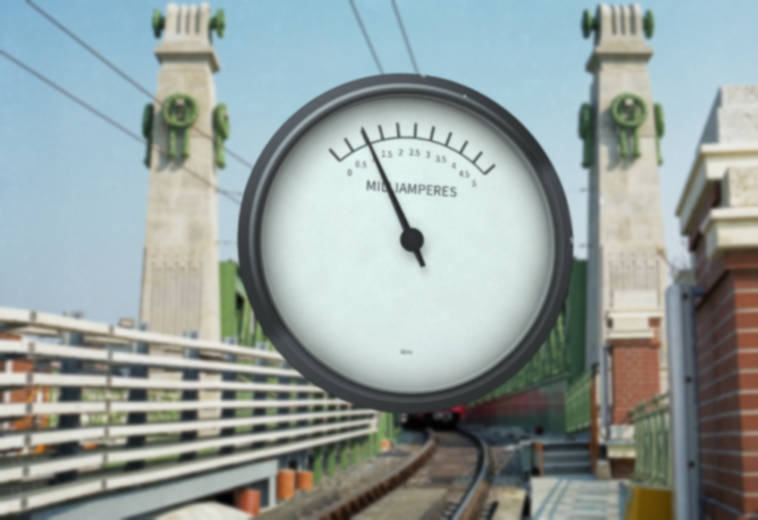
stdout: 1 mA
